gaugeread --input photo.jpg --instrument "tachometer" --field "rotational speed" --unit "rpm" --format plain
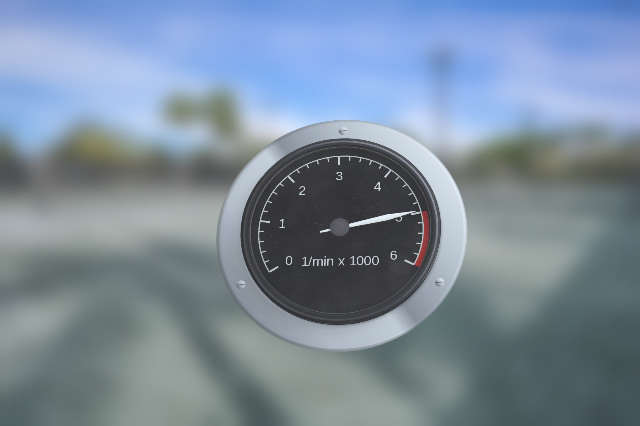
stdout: 5000 rpm
